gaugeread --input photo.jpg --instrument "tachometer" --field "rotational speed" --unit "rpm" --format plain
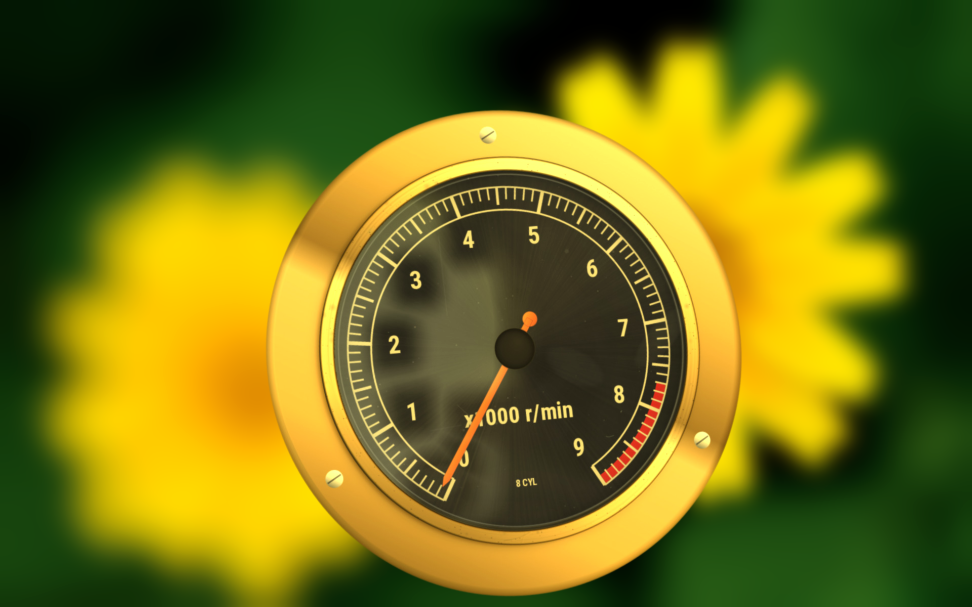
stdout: 100 rpm
